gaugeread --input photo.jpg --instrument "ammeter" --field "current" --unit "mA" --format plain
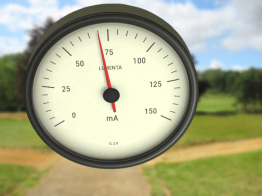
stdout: 70 mA
